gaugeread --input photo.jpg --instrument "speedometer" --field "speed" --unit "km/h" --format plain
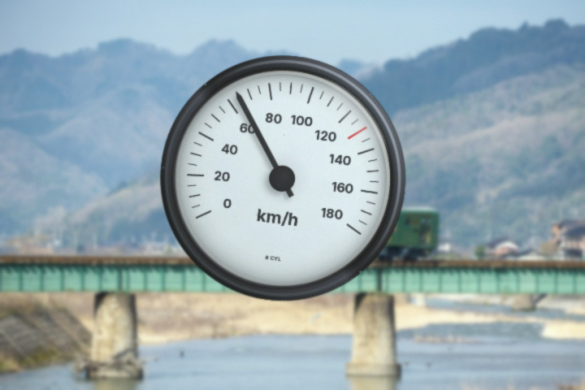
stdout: 65 km/h
